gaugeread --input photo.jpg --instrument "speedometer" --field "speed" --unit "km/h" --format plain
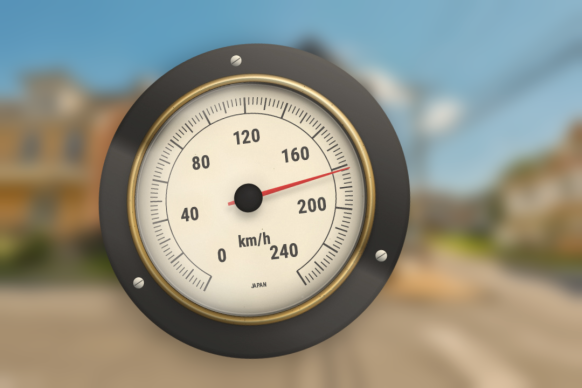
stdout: 182 km/h
